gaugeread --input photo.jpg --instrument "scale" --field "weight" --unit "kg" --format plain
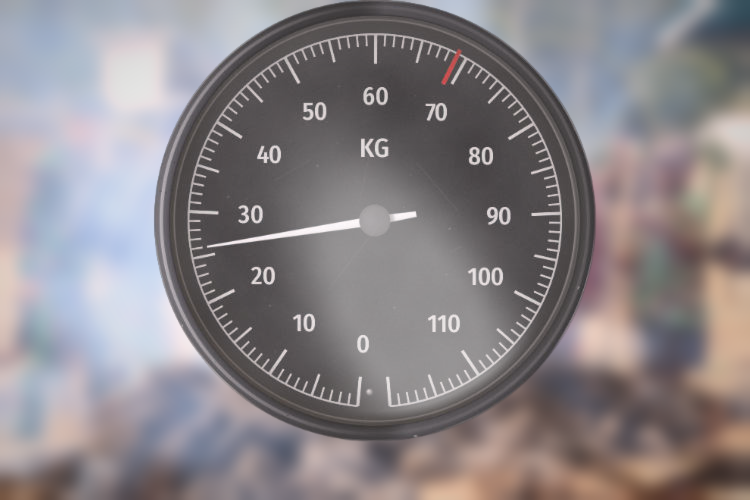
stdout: 26 kg
